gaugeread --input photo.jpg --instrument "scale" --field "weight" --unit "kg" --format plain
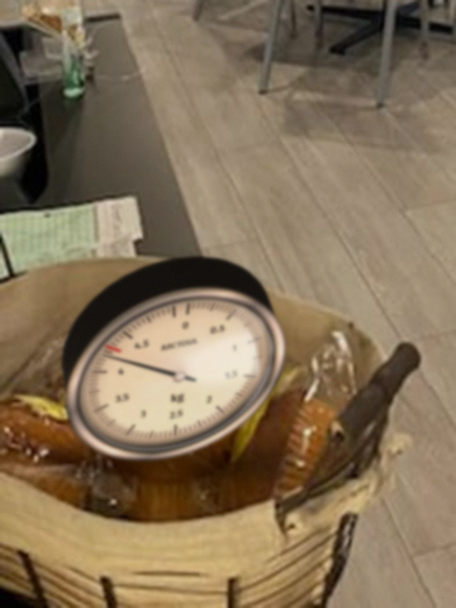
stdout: 4.25 kg
